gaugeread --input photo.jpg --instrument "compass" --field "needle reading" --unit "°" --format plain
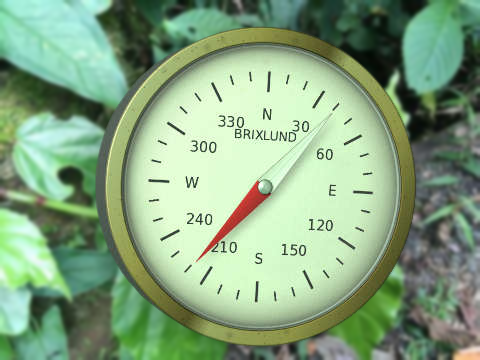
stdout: 220 °
